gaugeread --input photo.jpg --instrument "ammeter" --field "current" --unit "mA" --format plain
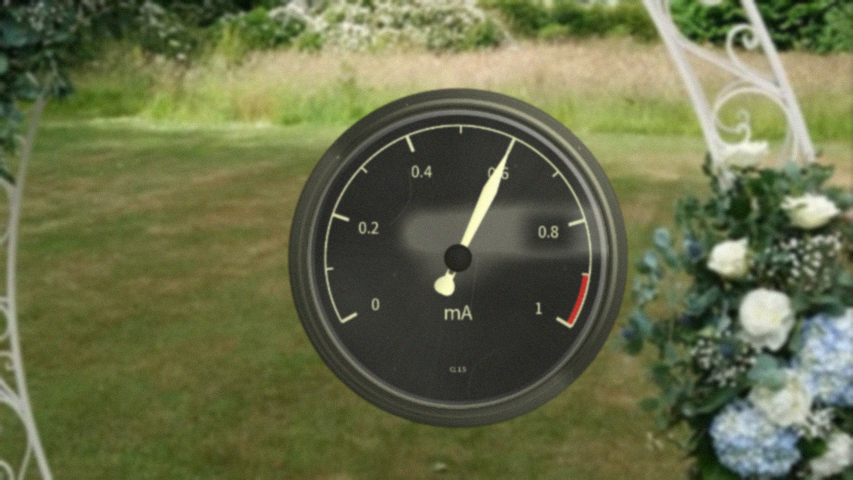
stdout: 0.6 mA
